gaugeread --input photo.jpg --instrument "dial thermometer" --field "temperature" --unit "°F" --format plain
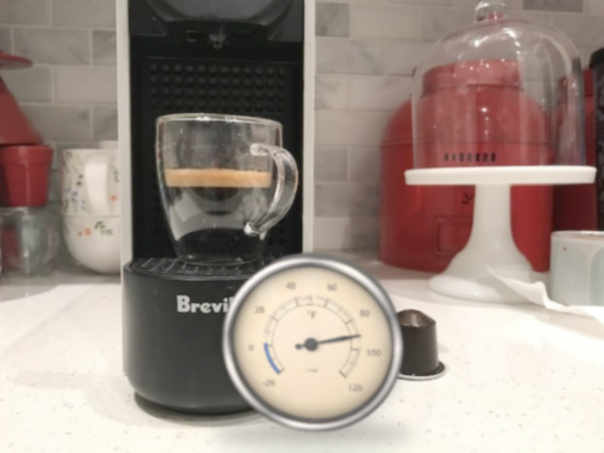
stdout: 90 °F
